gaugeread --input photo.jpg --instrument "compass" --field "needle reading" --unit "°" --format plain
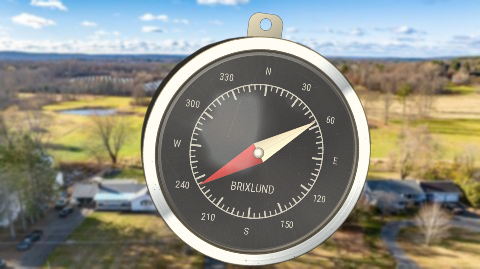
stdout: 235 °
